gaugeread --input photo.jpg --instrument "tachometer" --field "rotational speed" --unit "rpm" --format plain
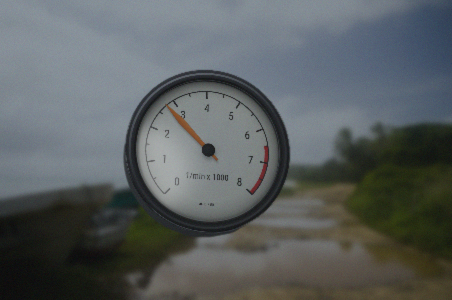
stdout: 2750 rpm
